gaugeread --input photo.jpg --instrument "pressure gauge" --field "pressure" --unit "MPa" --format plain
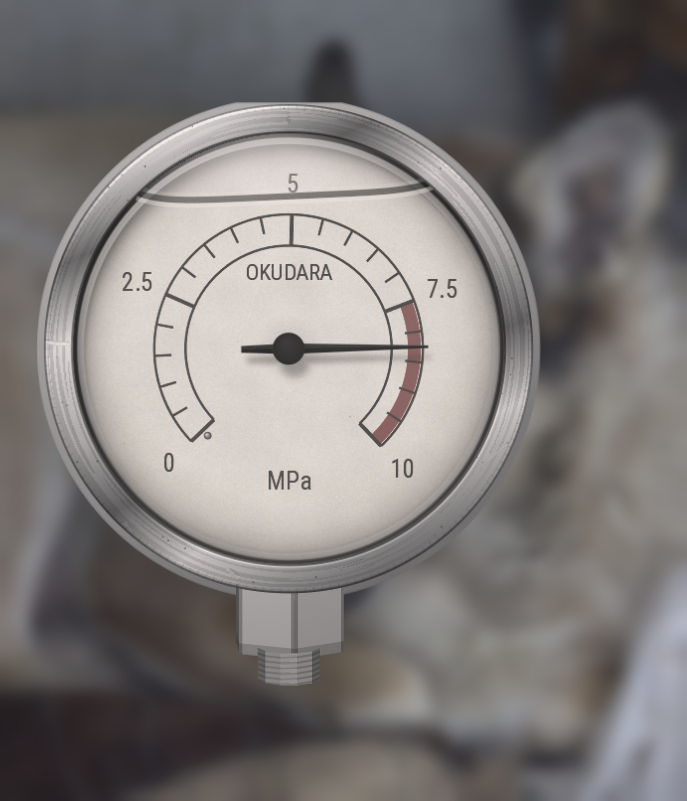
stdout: 8.25 MPa
